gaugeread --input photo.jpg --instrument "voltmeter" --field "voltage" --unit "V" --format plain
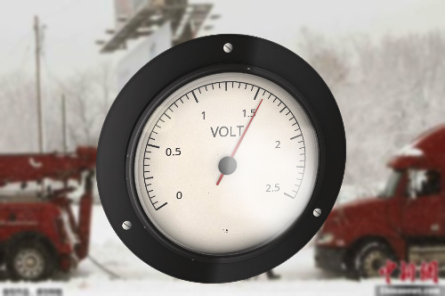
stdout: 1.55 V
